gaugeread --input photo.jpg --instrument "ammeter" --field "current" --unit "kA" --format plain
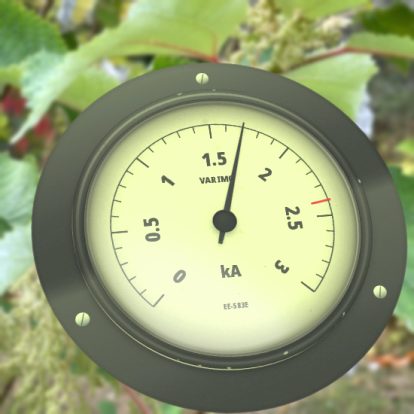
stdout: 1.7 kA
